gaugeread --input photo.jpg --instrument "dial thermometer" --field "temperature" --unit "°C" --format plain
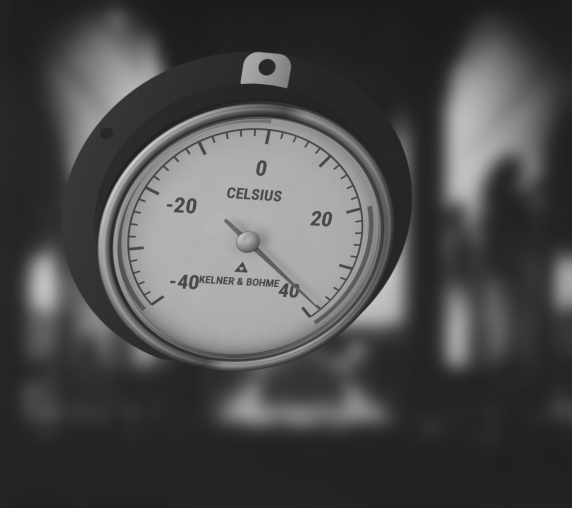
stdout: 38 °C
